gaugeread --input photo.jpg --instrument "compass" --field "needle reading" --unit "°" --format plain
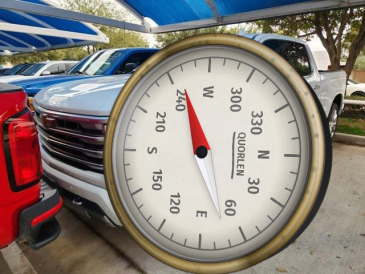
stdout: 250 °
